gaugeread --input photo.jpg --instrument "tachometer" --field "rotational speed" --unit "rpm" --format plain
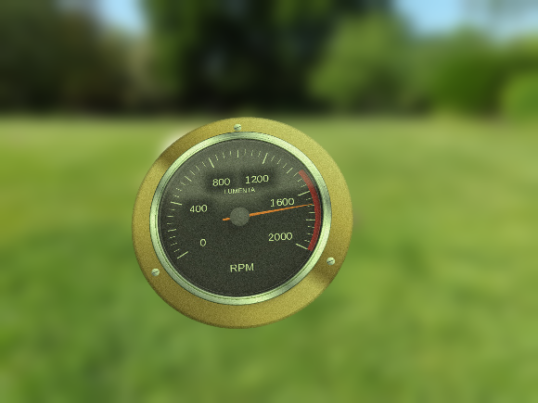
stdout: 1700 rpm
